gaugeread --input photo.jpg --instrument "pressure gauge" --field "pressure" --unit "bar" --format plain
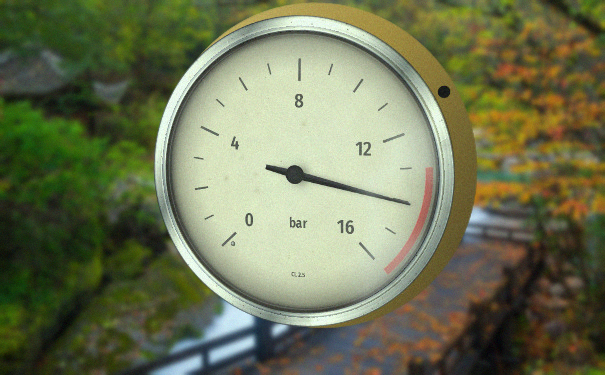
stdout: 14 bar
